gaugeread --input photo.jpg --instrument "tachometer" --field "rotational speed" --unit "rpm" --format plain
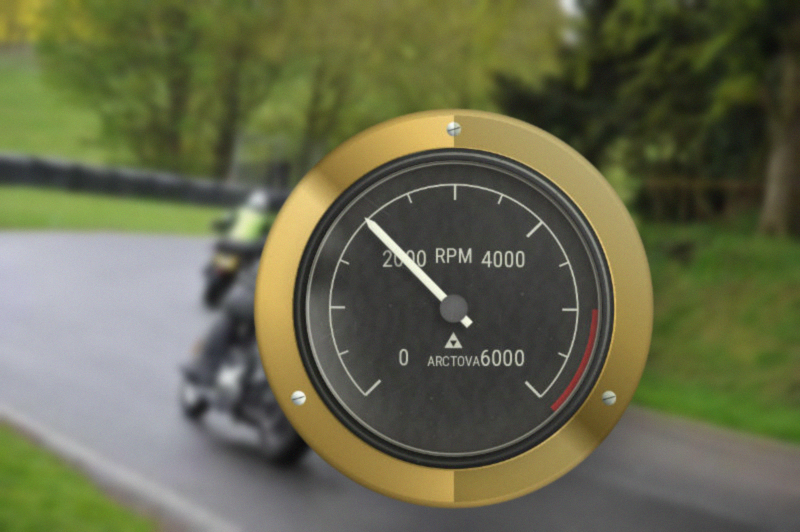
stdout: 2000 rpm
